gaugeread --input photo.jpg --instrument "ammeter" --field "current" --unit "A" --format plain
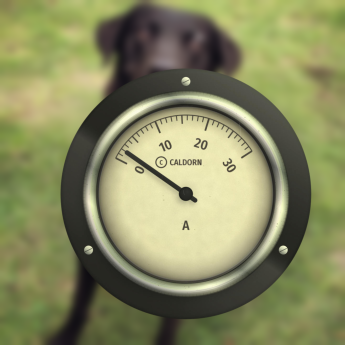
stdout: 2 A
